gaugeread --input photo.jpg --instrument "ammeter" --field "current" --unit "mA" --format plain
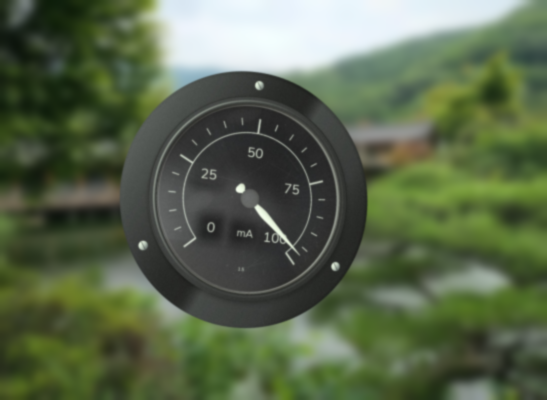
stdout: 97.5 mA
